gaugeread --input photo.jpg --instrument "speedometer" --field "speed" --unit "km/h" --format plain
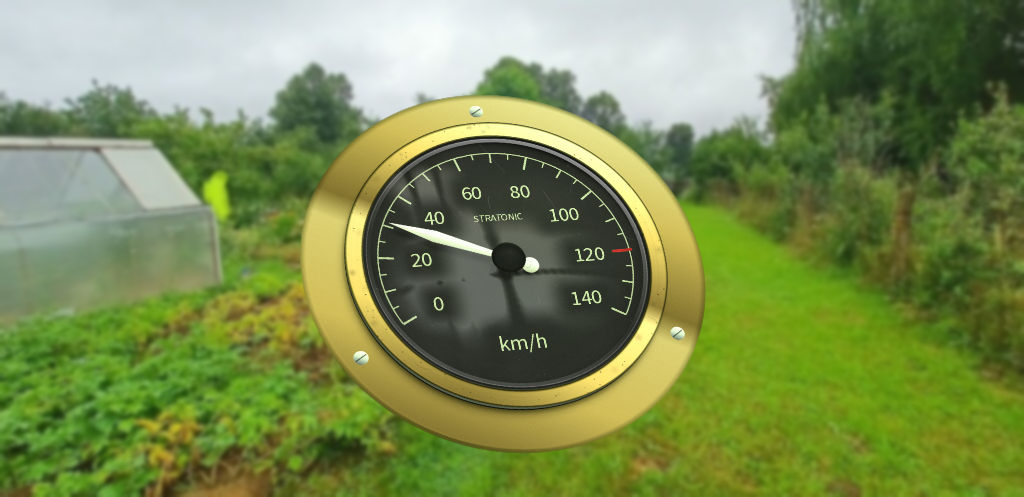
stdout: 30 km/h
